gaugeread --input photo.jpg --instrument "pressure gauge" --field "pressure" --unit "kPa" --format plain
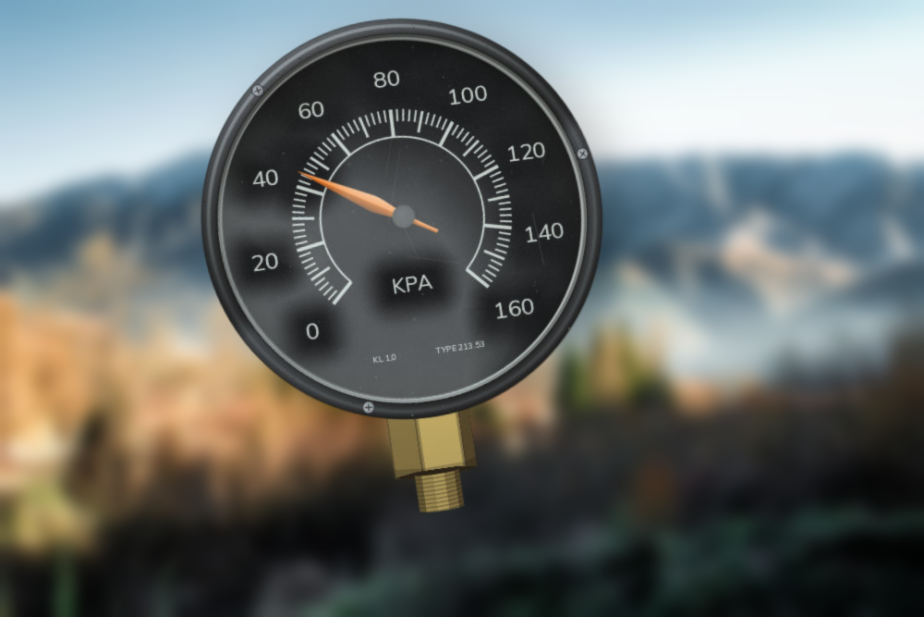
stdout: 44 kPa
